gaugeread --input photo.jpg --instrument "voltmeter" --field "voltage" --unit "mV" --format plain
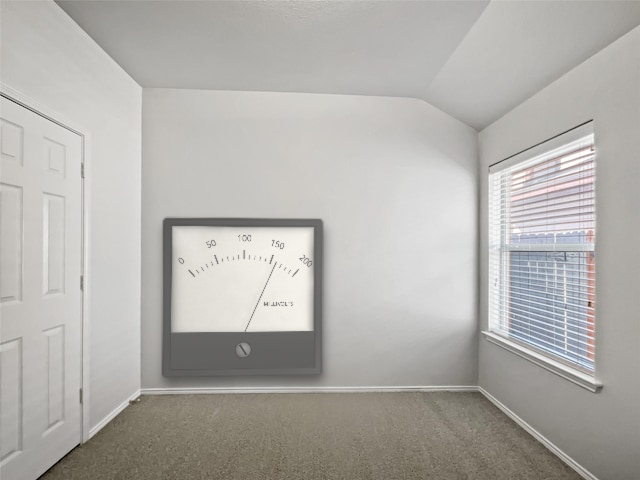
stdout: 160 mV
